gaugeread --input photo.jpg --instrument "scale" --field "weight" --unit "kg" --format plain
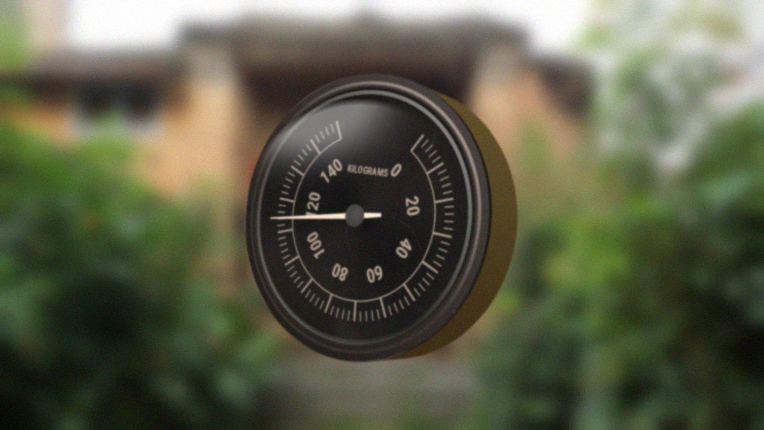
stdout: 114 kg
